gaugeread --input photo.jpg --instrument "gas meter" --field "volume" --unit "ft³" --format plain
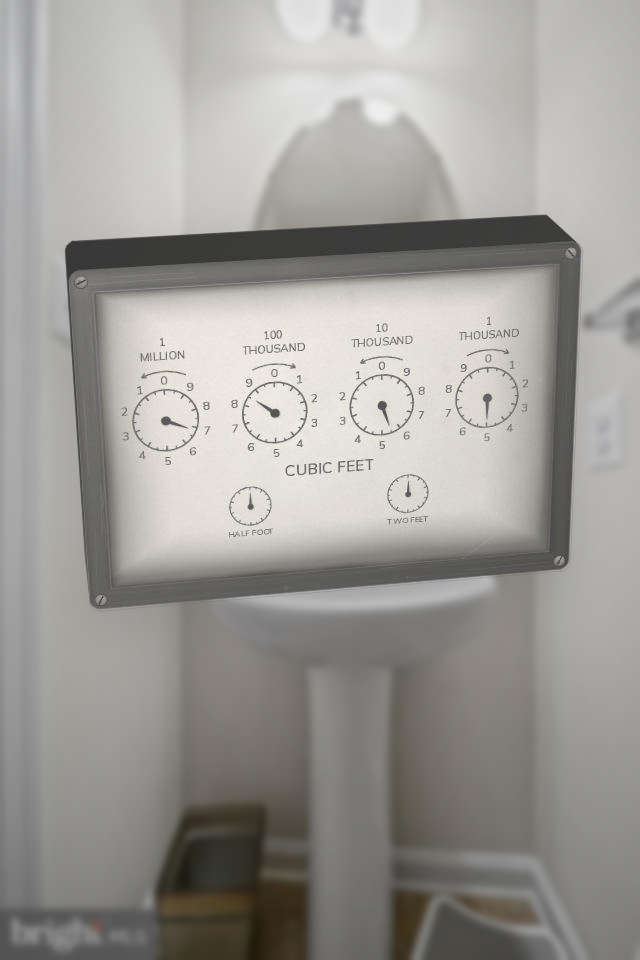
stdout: 685500 ft³
